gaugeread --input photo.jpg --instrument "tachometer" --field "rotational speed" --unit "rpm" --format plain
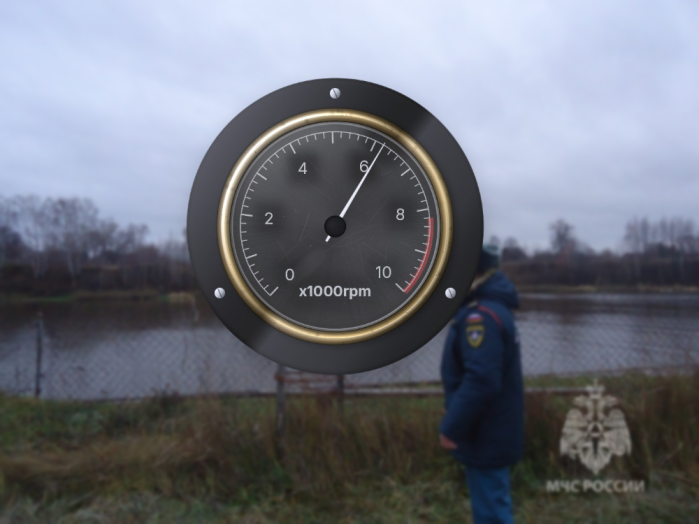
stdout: 6200 rpm
